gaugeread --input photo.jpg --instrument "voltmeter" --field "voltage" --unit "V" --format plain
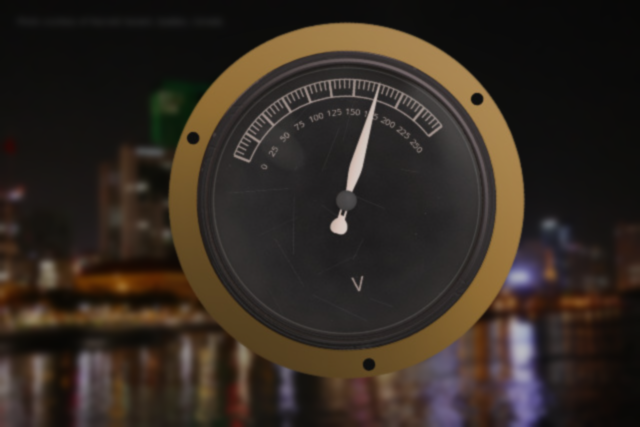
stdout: 175 V
